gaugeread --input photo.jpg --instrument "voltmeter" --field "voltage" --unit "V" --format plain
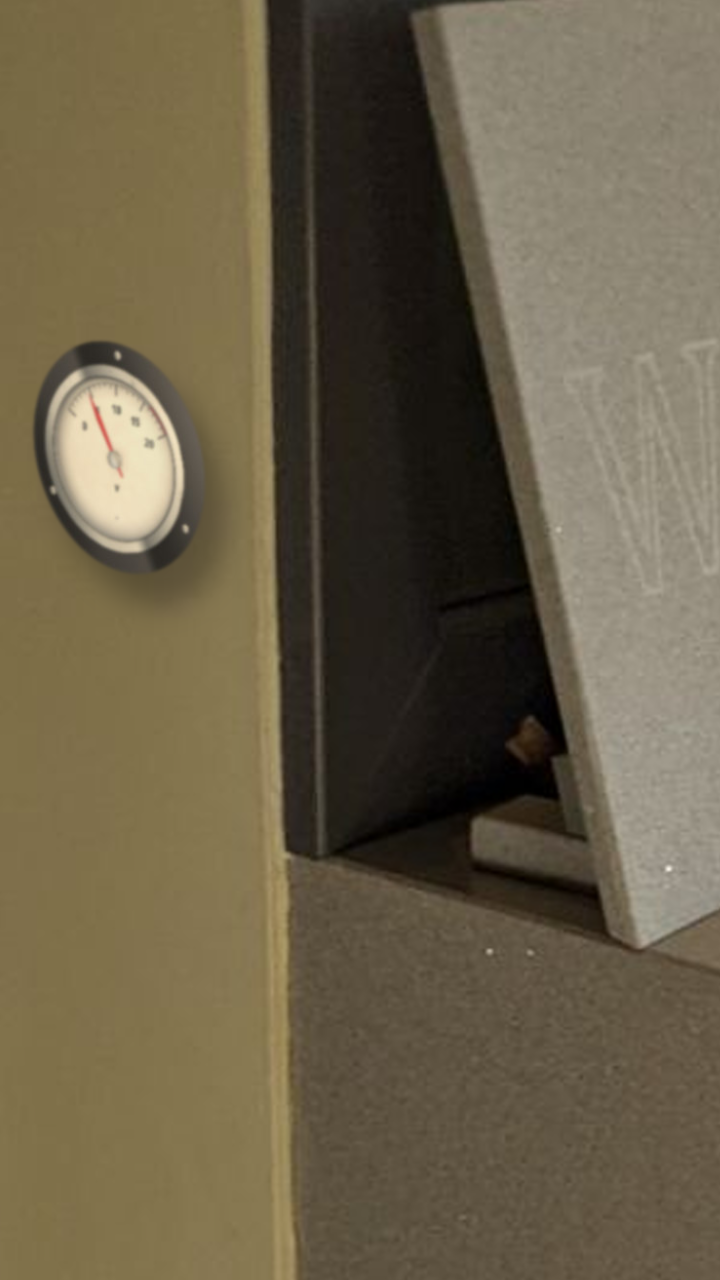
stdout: 5 V
